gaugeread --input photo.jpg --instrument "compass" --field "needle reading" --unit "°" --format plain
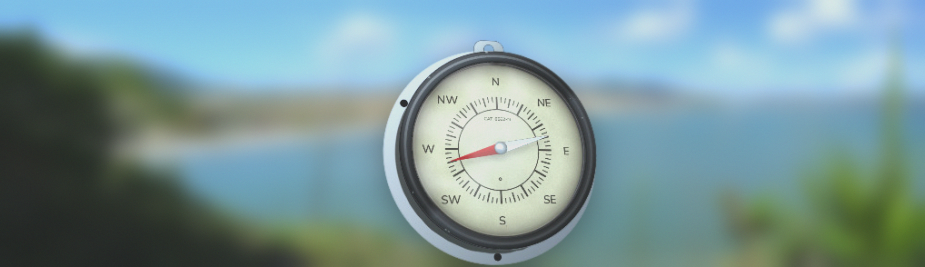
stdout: 255 °
